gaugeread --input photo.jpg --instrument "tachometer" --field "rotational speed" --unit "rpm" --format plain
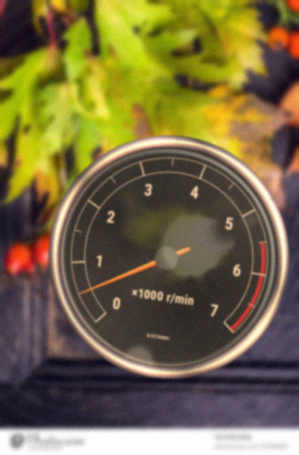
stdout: 500 rpm
